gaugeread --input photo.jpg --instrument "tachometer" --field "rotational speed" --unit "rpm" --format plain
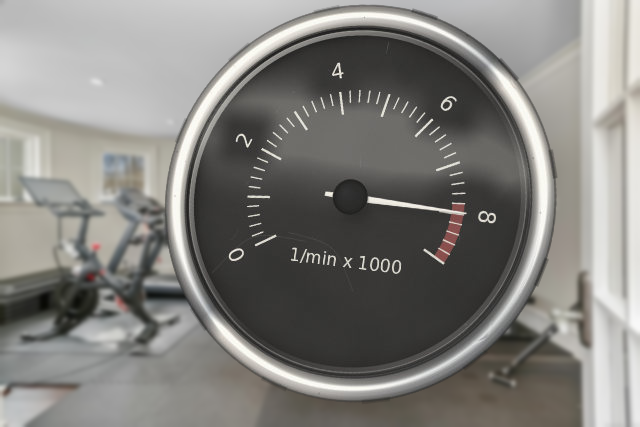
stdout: 8000 rpm
